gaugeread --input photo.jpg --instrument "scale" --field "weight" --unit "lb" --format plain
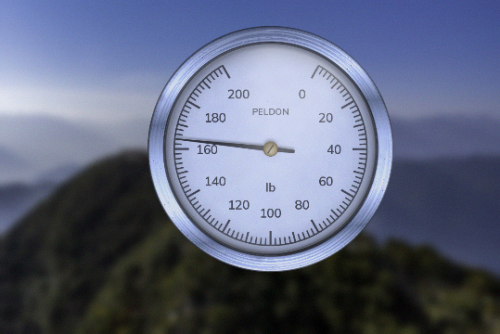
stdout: 164 lb
